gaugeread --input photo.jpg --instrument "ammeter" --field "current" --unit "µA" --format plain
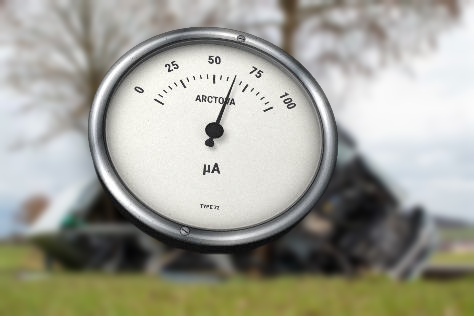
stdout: 65 µA
